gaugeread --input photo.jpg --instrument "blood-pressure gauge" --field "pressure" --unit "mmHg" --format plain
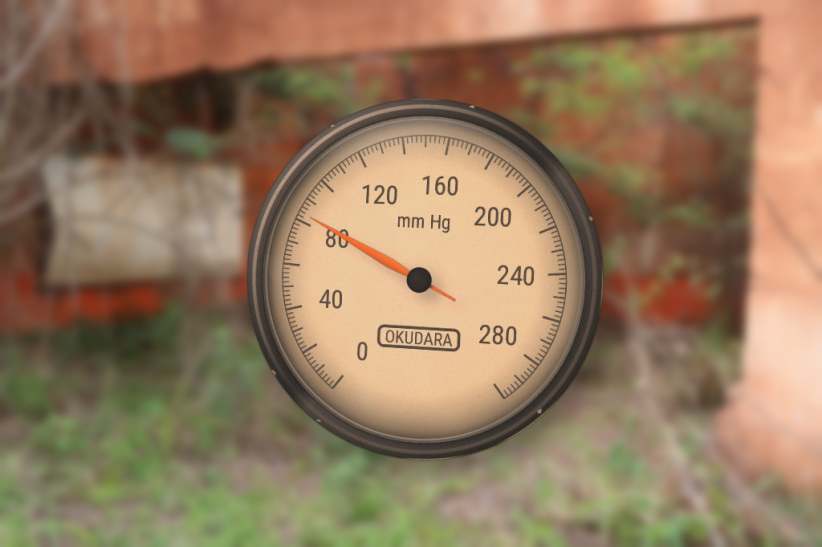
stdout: 84 mmHg
